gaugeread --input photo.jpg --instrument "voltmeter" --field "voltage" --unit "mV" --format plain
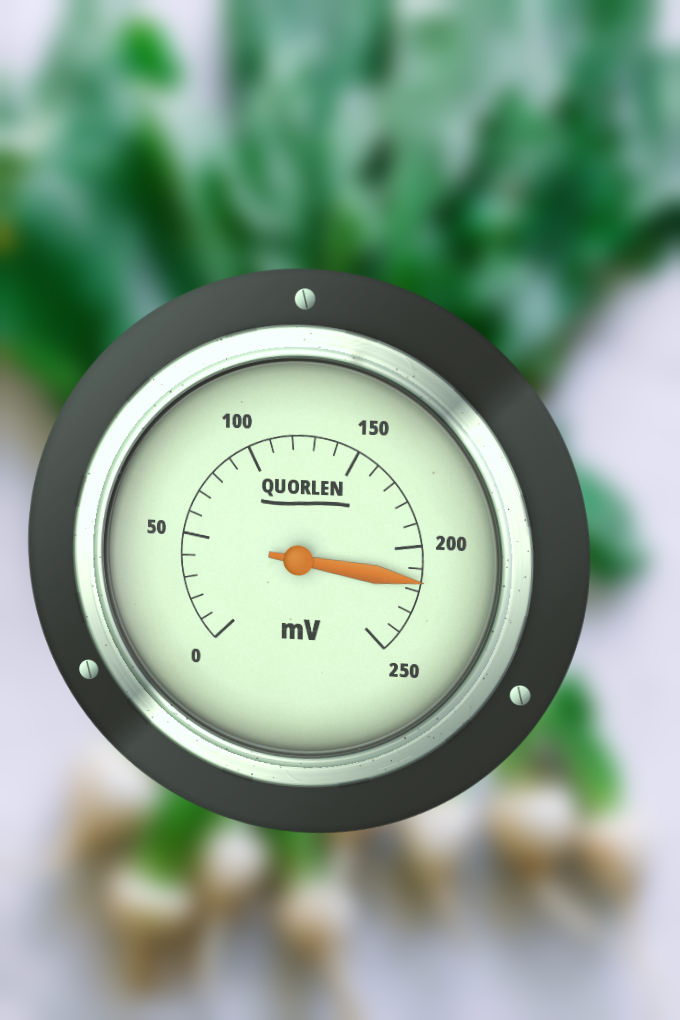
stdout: 215 mV
